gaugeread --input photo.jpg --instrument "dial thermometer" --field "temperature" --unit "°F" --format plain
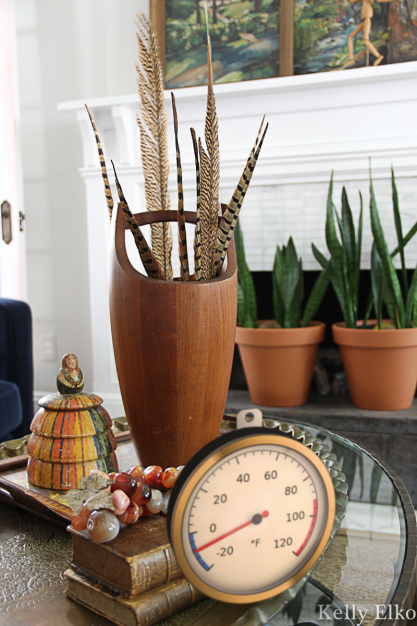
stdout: -8 °F
